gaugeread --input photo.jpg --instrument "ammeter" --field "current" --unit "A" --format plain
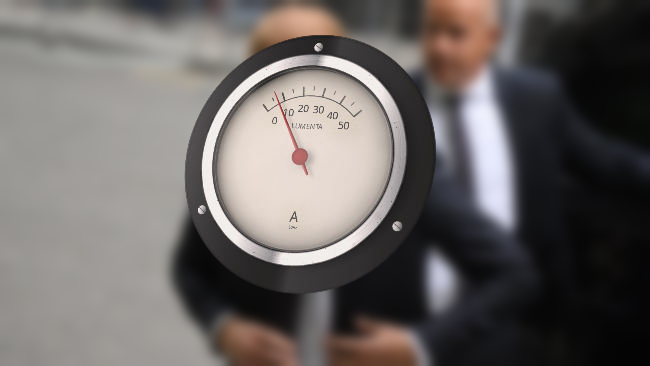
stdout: 7.5 A
